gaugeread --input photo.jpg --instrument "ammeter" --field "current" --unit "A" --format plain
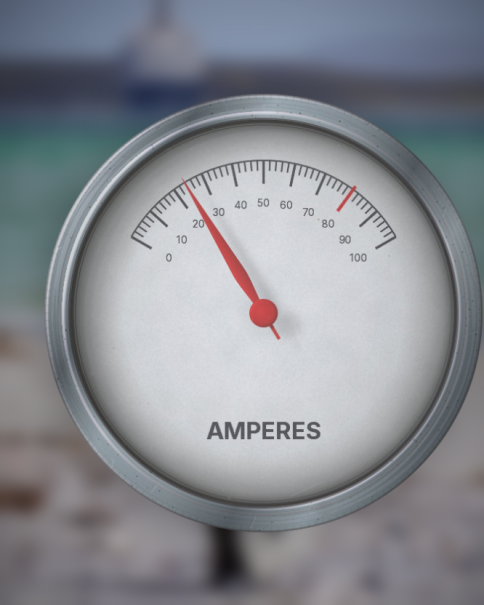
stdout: 24 A
